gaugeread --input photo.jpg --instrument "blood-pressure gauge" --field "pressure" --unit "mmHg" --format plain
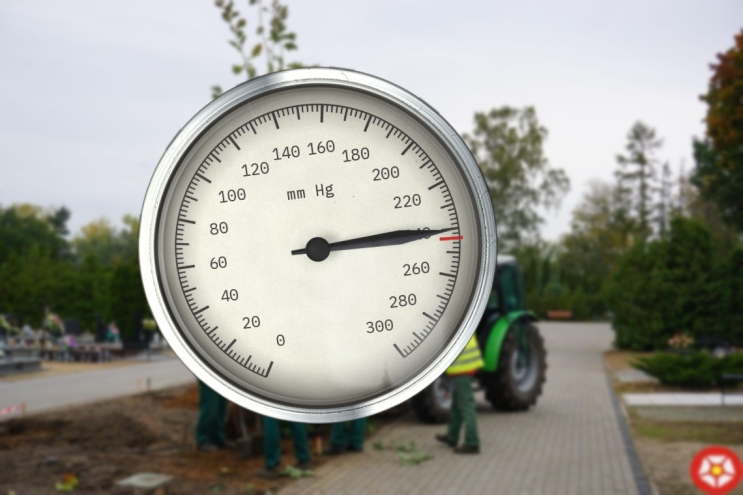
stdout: 240 mmHg
